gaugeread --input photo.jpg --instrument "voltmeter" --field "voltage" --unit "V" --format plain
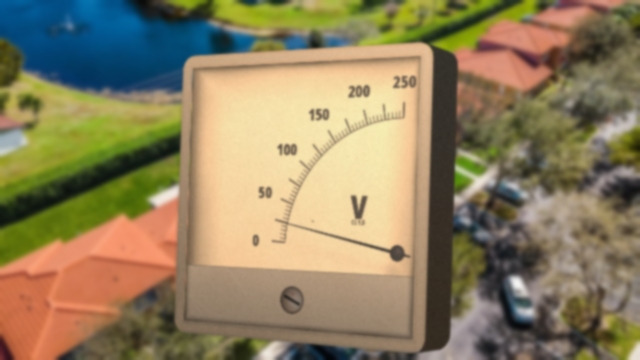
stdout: 25 V
